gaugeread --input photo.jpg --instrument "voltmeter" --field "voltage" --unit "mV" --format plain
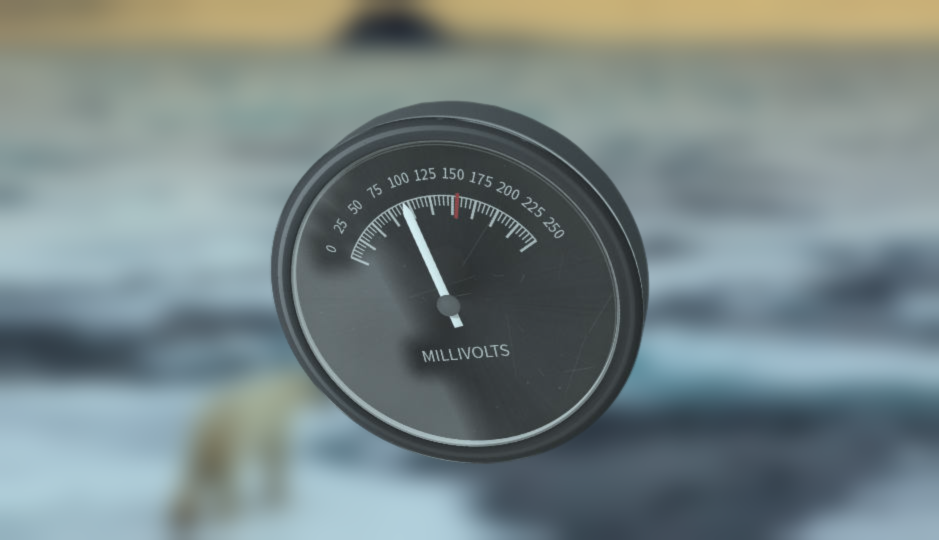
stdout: 100 mV
